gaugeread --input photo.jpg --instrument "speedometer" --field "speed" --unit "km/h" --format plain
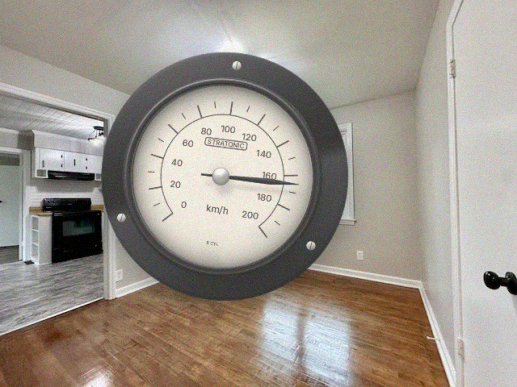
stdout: 165 km/h
